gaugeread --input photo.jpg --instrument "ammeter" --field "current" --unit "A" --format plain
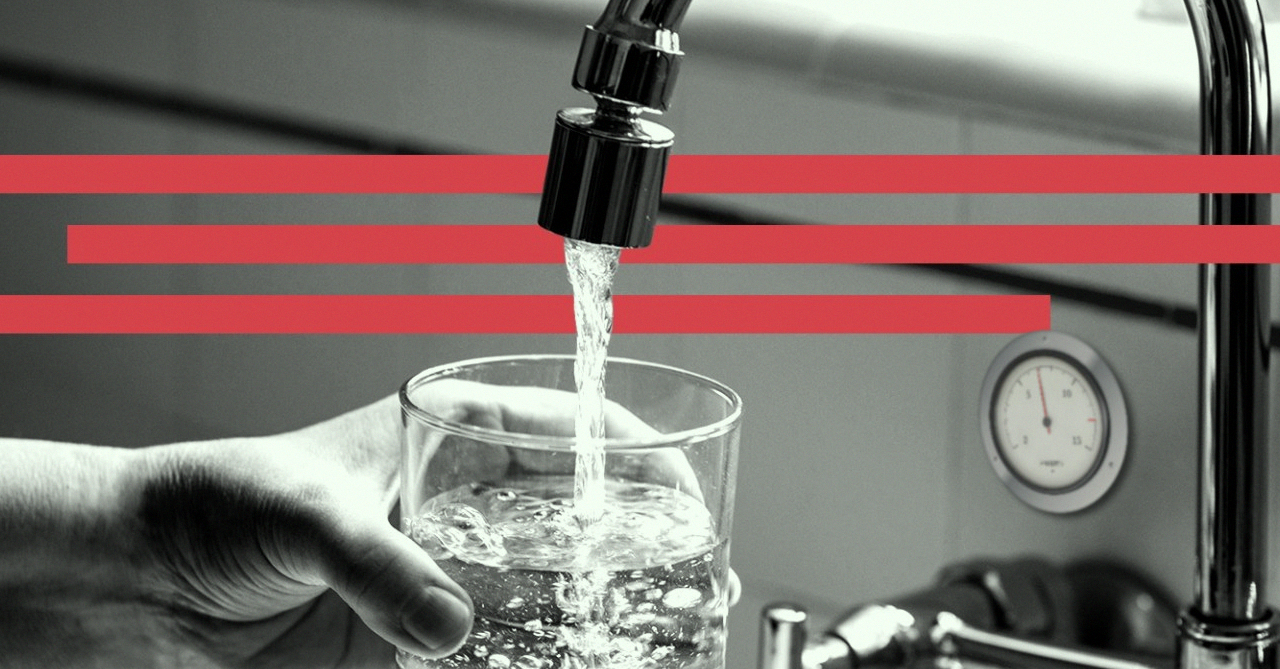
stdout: 7 A
